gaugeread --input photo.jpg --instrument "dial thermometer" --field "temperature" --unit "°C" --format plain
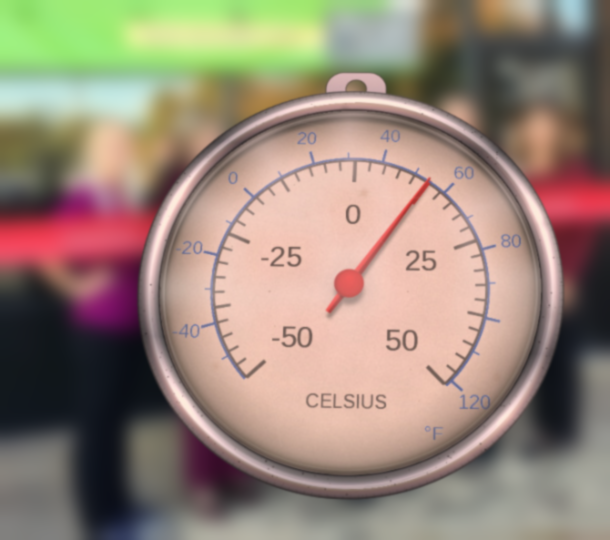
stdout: 12.5 °C
